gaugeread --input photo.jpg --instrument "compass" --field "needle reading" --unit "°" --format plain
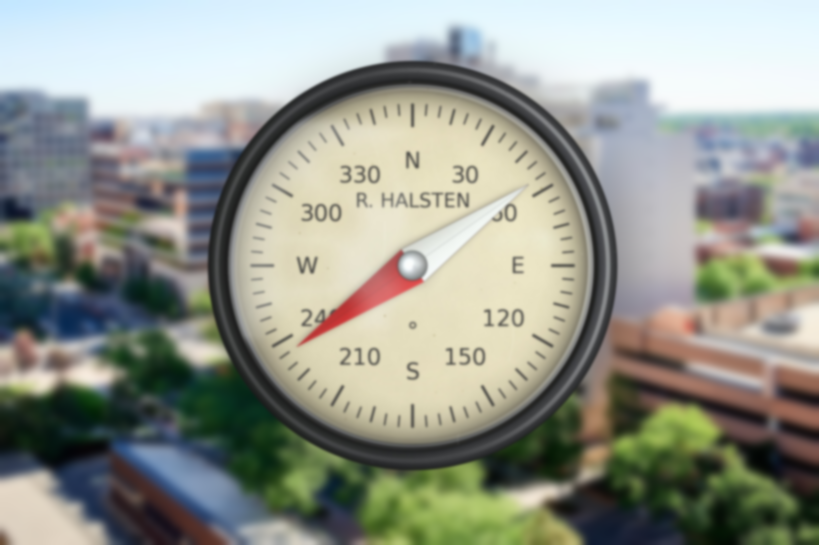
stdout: 235 °
